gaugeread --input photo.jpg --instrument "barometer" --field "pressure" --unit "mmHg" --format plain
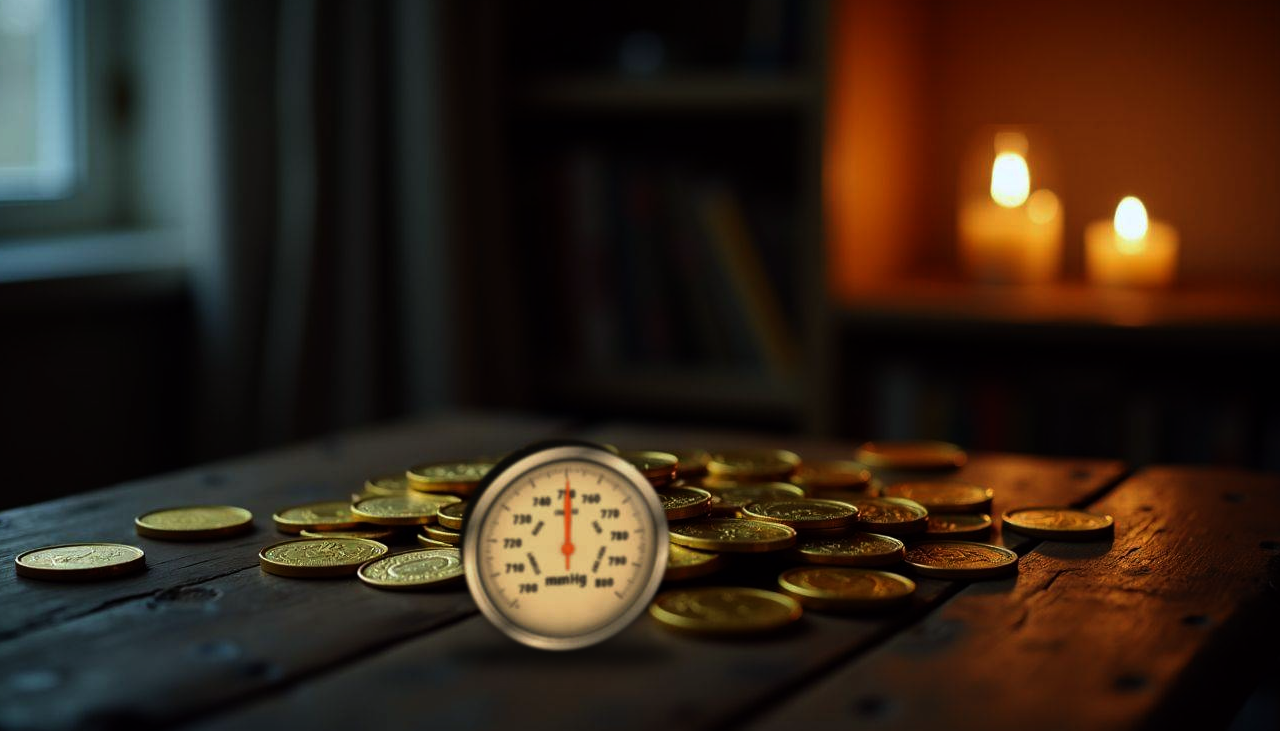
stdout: 750 mmHg
